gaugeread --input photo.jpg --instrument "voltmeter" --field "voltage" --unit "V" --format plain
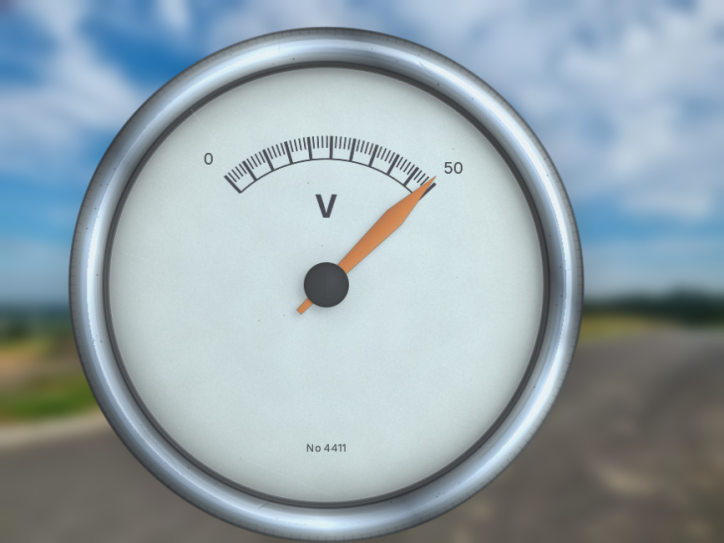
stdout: 49 V
